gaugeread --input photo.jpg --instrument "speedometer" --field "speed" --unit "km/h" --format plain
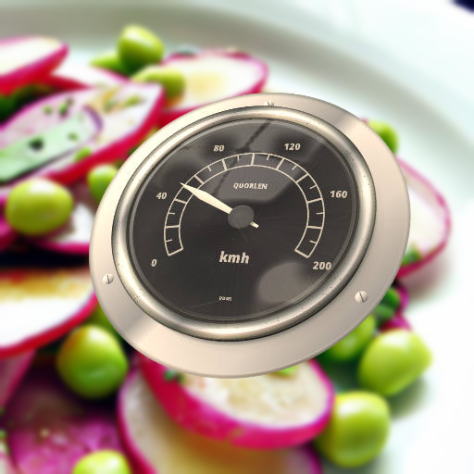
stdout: 50 km/h
